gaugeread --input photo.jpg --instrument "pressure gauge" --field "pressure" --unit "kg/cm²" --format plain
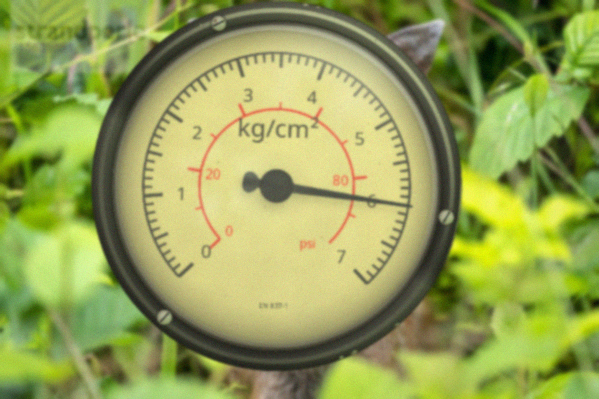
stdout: 6 kg/cm²
